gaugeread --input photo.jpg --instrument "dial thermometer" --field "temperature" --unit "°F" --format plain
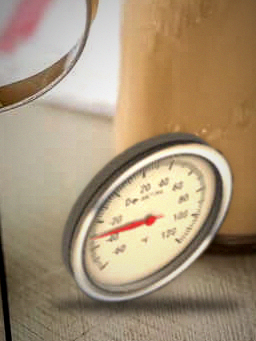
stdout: -30 °F
